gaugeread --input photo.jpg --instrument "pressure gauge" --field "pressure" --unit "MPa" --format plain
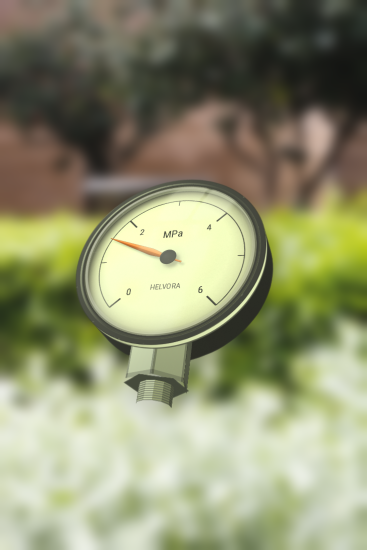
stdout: 1.5 MPa
